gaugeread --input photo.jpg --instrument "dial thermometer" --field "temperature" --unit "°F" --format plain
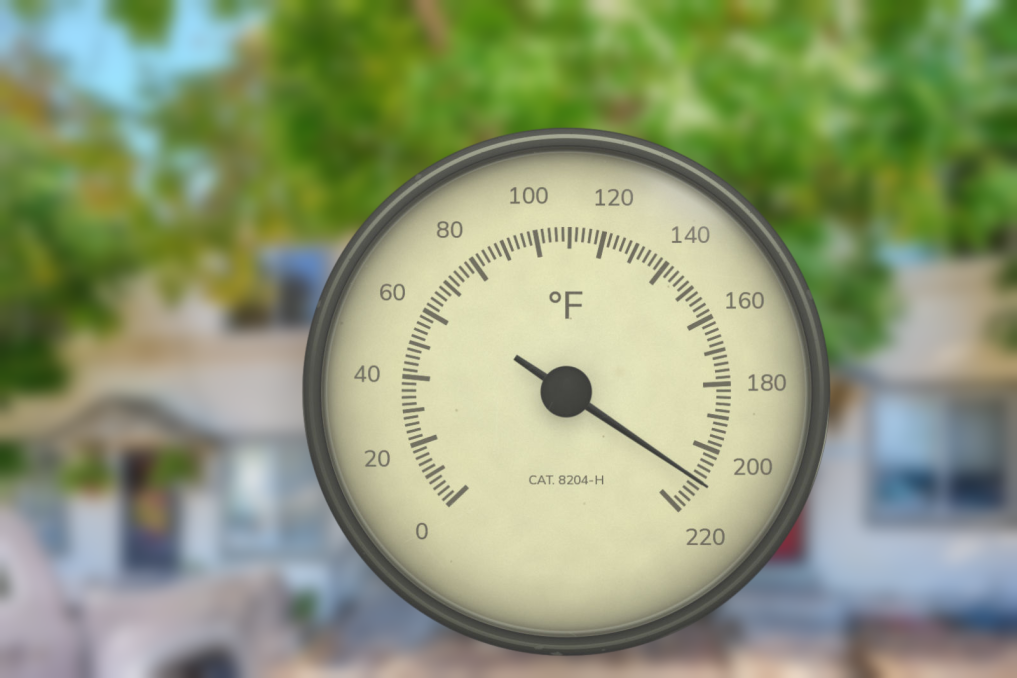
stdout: 210 °F
